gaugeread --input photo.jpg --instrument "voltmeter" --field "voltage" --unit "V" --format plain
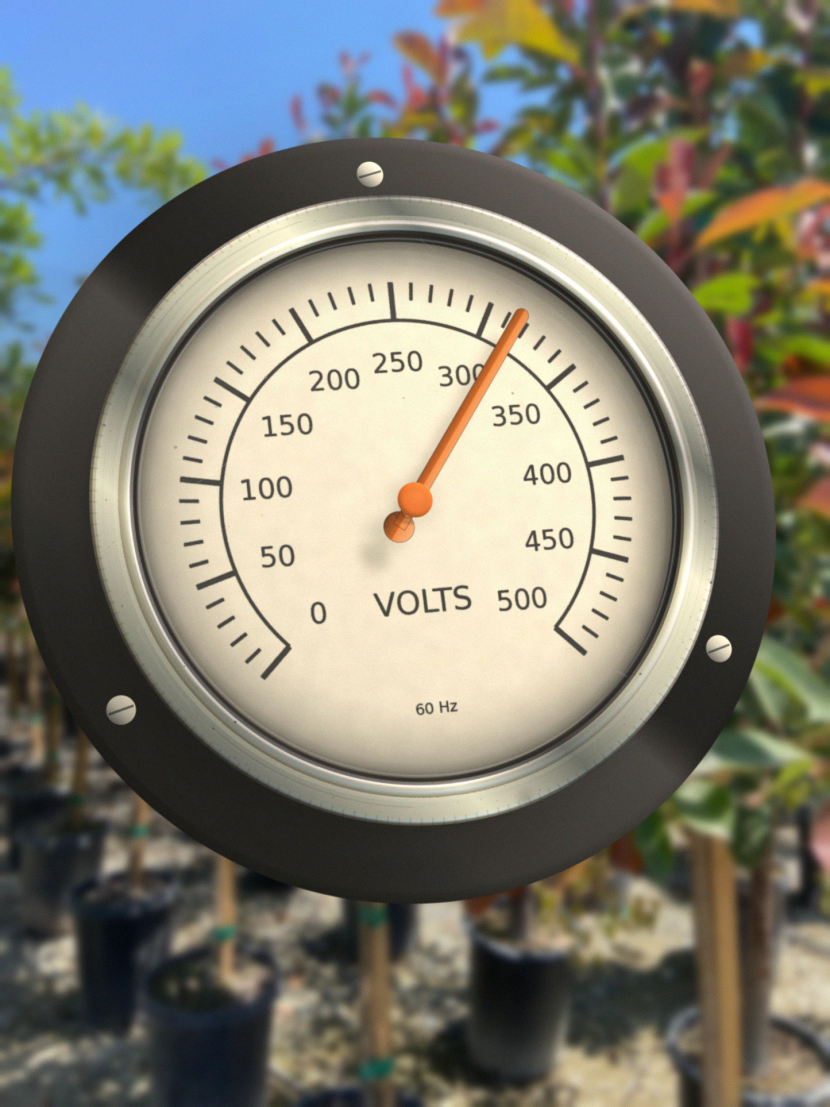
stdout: 315 V
